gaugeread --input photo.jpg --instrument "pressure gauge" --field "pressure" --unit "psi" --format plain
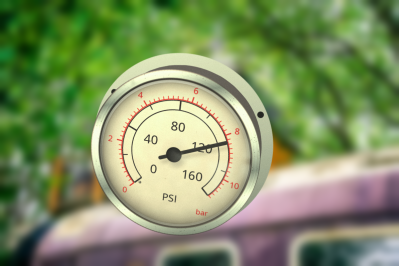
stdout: 120 psi
